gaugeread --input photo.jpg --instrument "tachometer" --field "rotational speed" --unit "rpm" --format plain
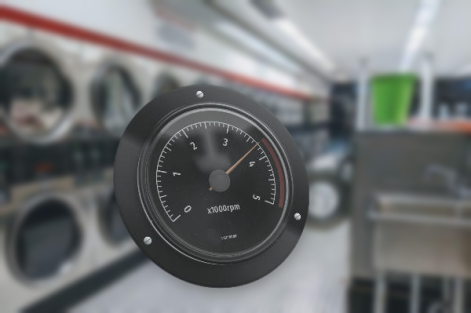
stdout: 3700 rpm
